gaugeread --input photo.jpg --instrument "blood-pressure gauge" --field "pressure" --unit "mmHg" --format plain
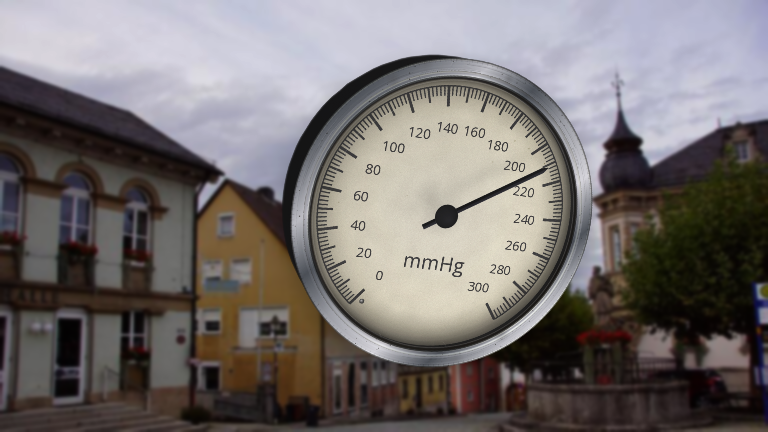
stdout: 210 mmHg
